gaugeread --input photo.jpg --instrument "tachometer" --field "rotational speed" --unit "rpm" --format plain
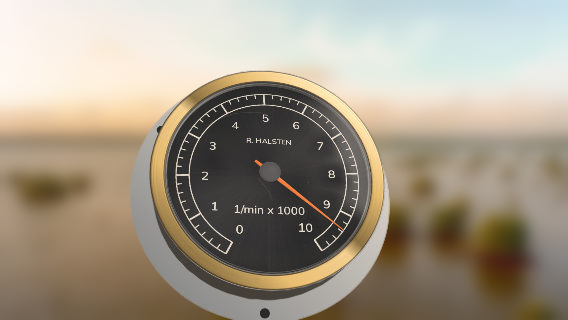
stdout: 9400 rpm
